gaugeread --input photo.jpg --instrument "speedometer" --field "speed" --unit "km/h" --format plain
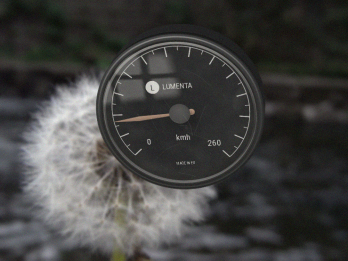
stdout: 35 km/h
